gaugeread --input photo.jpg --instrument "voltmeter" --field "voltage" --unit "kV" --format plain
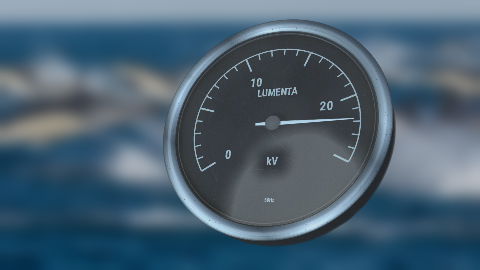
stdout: 22 kV
